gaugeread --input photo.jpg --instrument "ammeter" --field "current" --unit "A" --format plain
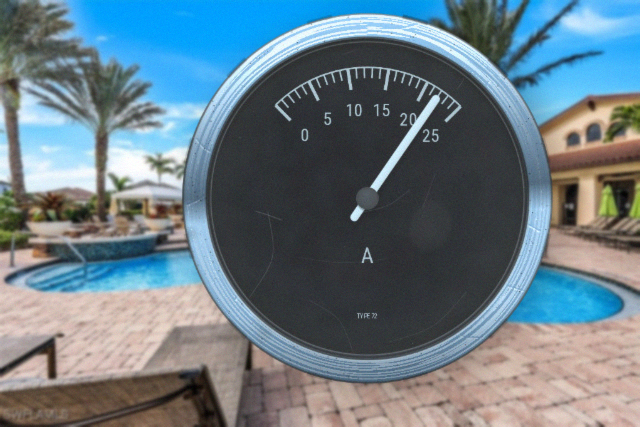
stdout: 22 A
